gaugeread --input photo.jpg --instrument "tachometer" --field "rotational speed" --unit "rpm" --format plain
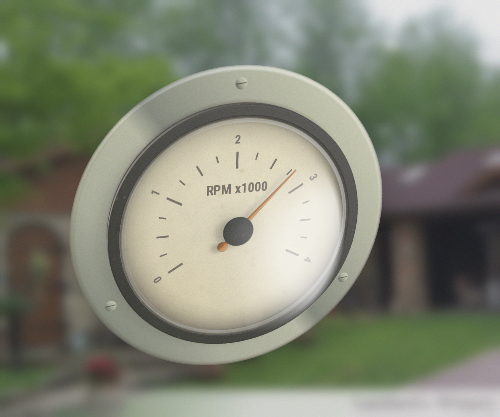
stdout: 2750 rpm
